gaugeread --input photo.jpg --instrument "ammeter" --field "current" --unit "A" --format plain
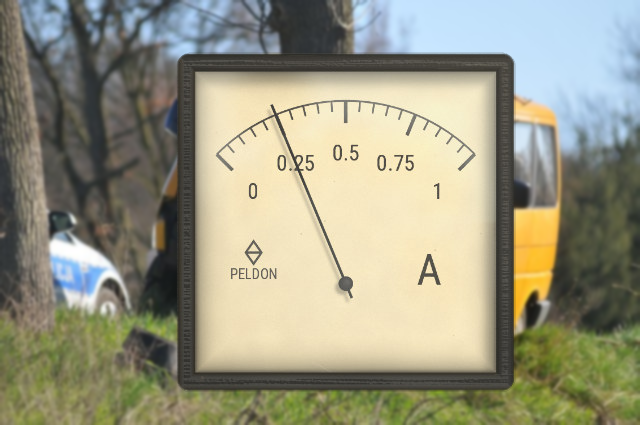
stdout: 0.25 A
